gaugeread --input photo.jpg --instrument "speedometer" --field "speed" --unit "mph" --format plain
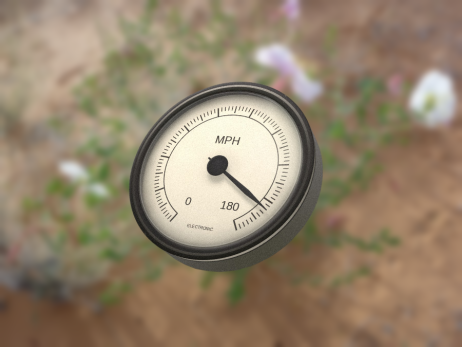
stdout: 164 mph
